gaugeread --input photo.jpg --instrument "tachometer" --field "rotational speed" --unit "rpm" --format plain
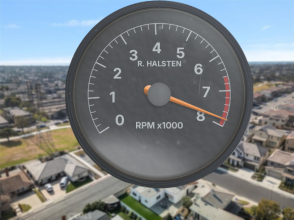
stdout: 7800 rpm
